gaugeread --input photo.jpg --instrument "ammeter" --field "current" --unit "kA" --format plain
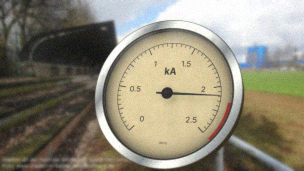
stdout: 2.1 kA
